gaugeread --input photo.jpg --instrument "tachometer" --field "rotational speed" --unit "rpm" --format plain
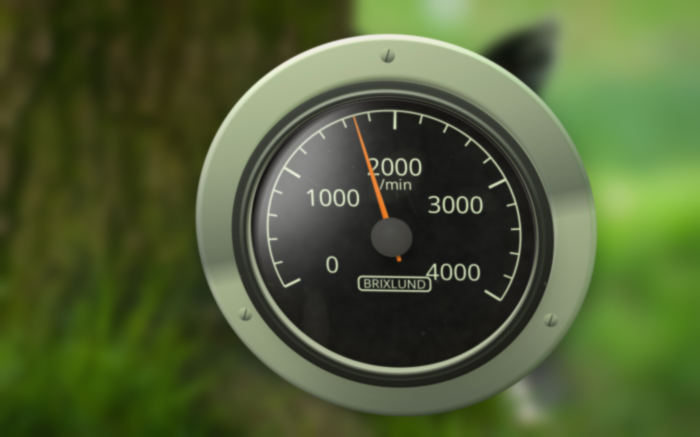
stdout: 1700 rpm
